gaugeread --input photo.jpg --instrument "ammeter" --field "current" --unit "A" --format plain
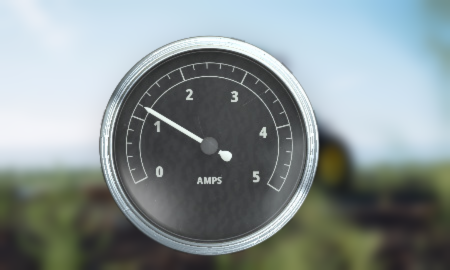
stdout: 1.2 A
